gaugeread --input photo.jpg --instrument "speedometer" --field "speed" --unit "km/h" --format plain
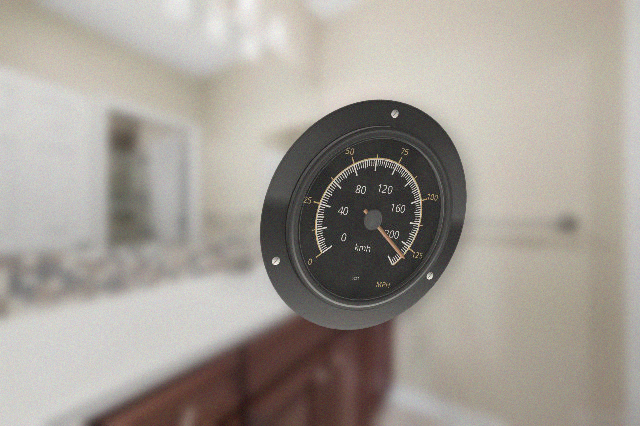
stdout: 210 km/h
